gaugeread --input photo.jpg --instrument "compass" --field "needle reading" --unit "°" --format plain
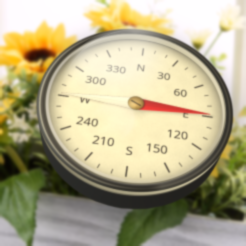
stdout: 90 °
